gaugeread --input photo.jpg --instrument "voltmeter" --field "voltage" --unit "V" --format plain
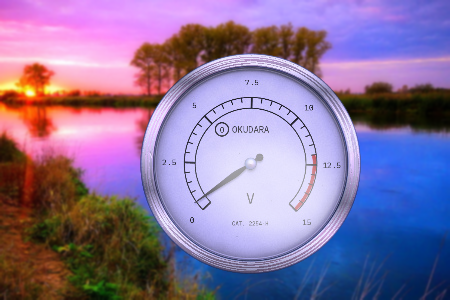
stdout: 0.5 V
